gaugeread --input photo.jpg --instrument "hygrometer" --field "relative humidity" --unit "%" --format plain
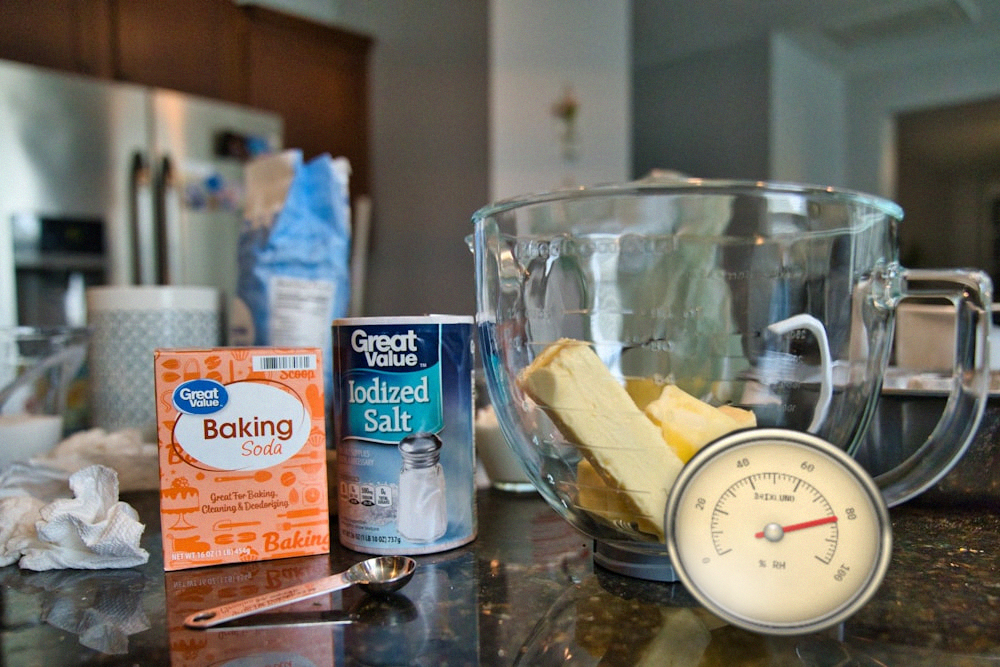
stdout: 80 %
